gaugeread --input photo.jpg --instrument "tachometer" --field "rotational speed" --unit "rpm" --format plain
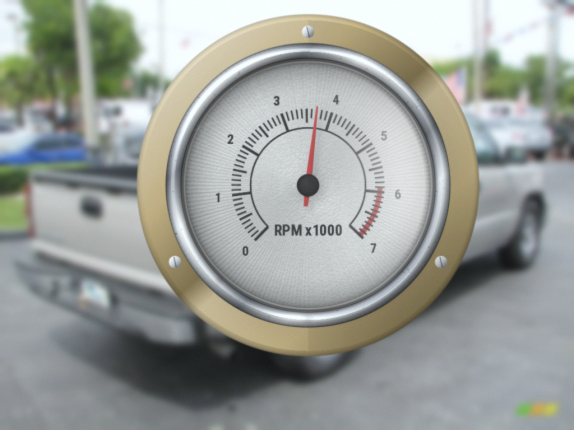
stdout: 3700 rpm
